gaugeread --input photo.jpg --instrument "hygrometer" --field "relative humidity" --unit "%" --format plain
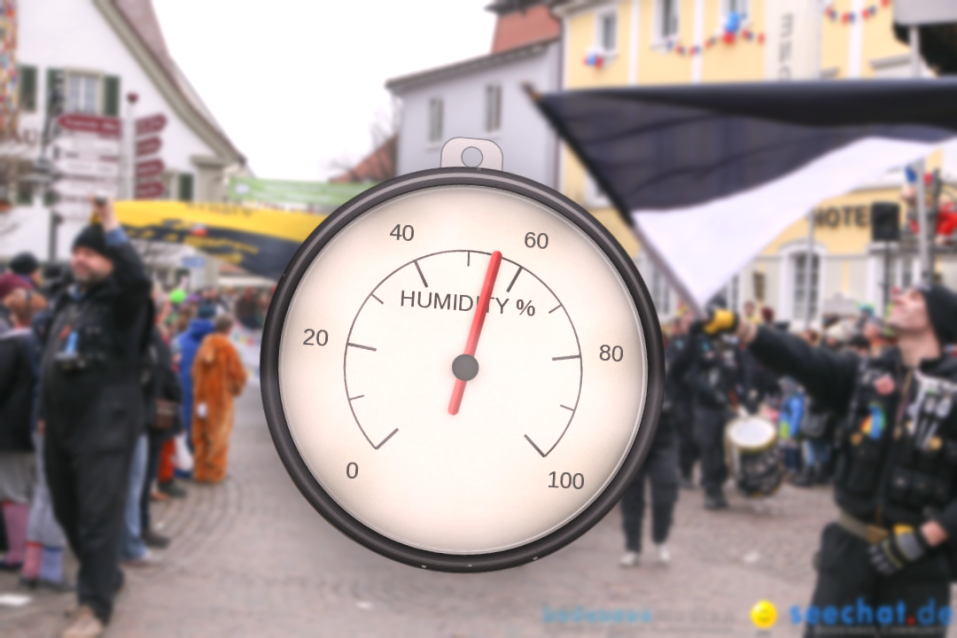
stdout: 55 %
